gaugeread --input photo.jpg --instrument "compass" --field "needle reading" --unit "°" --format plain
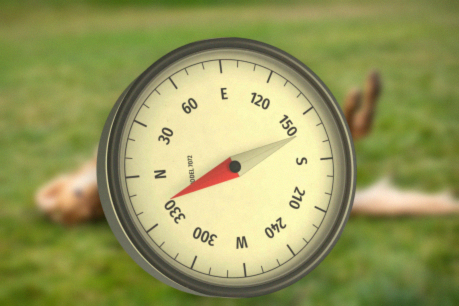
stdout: 340 °
